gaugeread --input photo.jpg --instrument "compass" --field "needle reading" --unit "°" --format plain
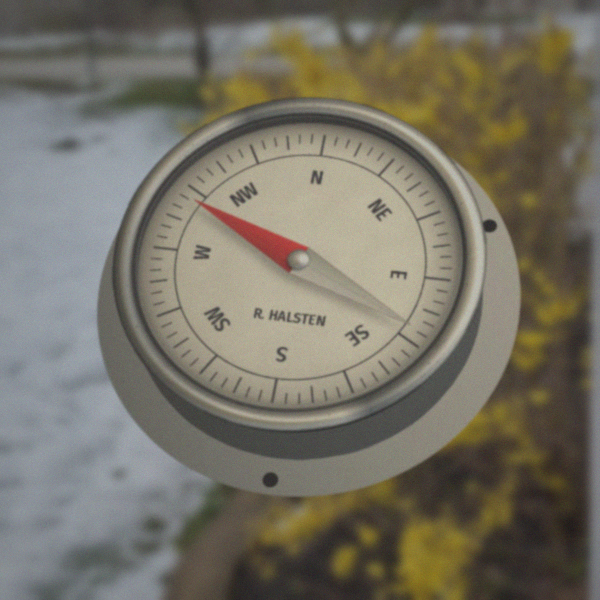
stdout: 295 °
